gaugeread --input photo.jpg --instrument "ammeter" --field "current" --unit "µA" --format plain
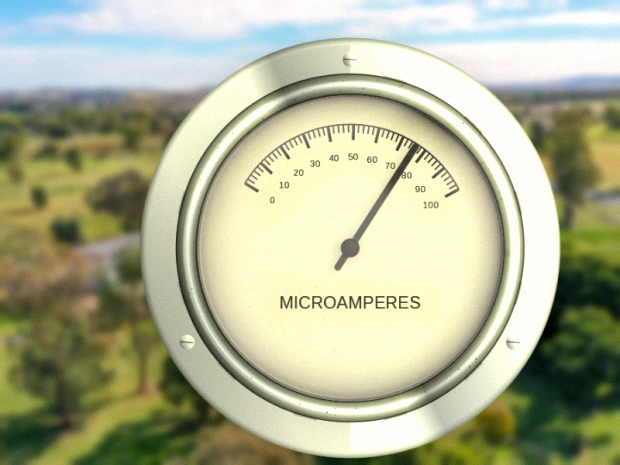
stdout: 76 µA
